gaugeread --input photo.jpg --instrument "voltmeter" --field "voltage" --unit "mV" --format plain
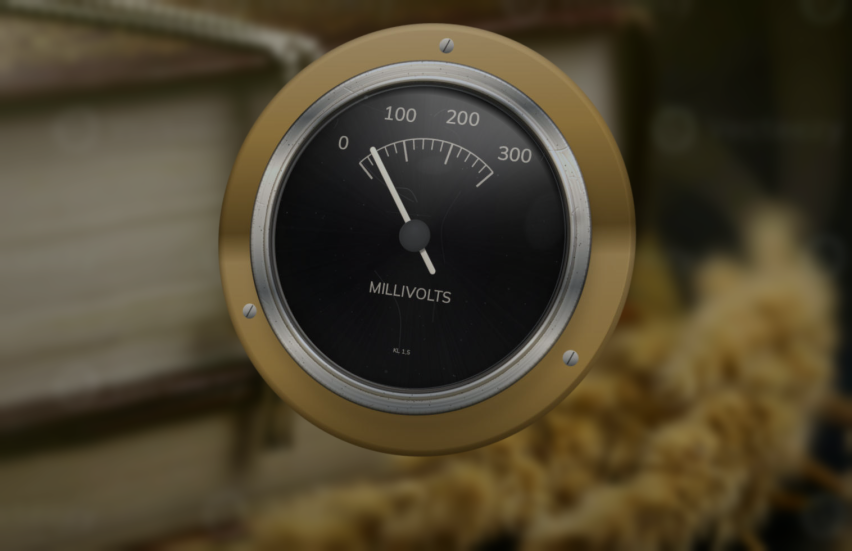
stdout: 40 mV
